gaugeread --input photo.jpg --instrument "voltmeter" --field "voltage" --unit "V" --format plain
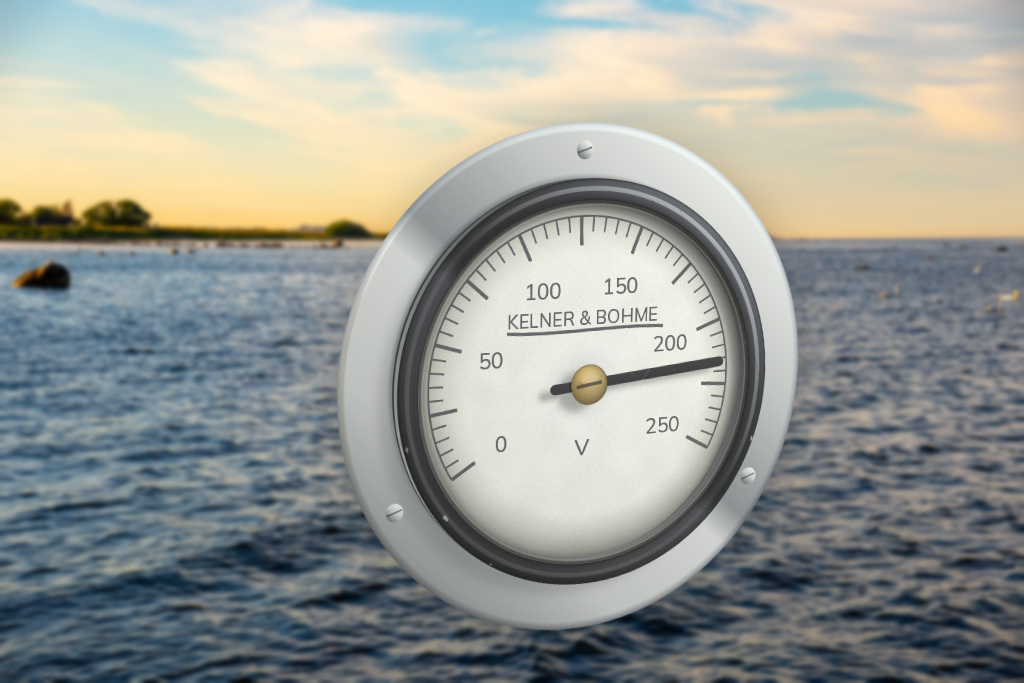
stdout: 215 V
